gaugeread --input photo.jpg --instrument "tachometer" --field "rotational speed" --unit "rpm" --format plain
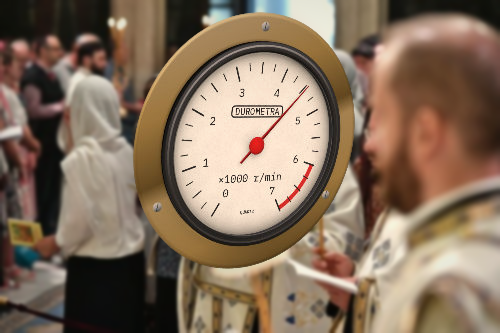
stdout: 4500 rpm
